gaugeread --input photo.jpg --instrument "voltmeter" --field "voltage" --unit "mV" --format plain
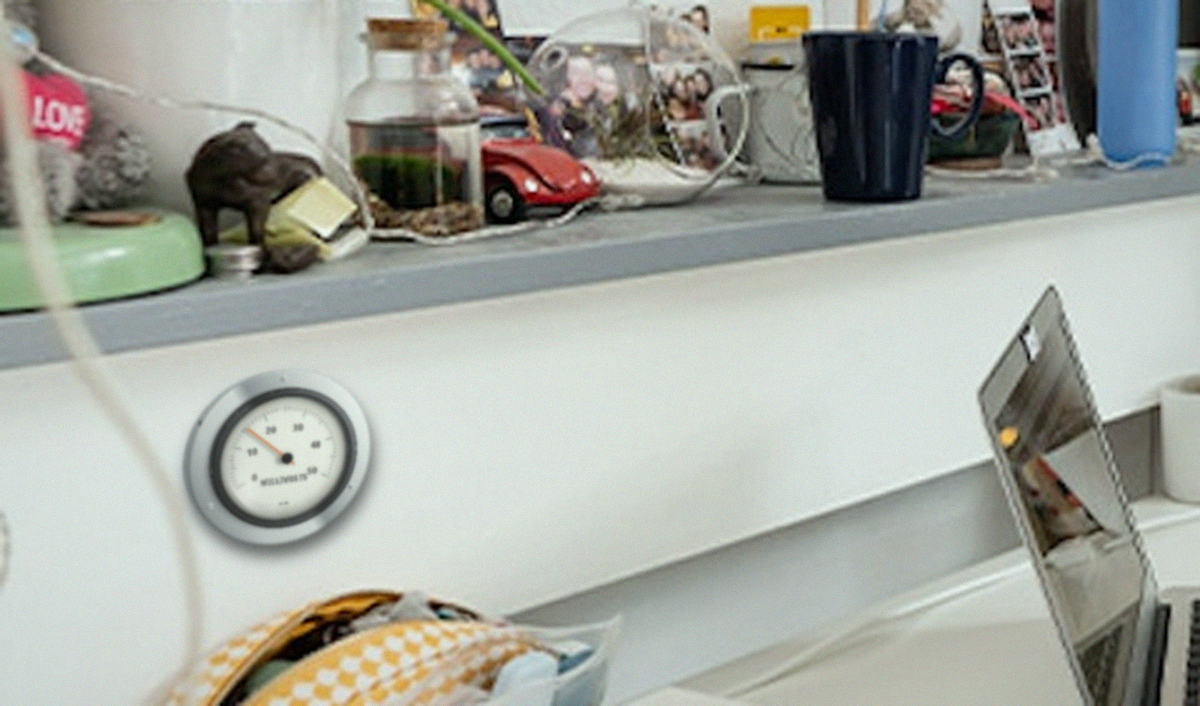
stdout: 15 mV
